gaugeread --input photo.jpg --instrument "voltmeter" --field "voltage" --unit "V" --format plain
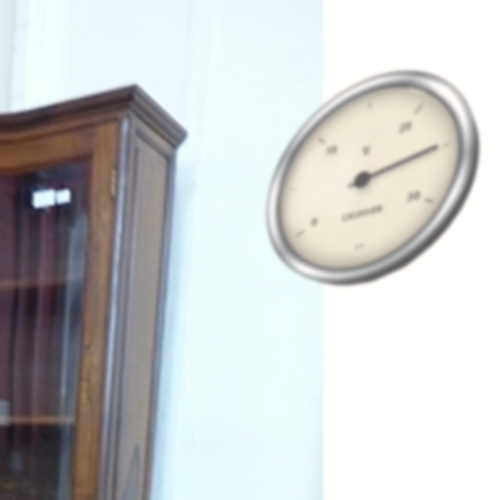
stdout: 25 V
